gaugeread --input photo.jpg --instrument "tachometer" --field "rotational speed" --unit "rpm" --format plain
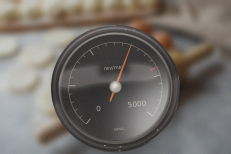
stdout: 3000 rpm
